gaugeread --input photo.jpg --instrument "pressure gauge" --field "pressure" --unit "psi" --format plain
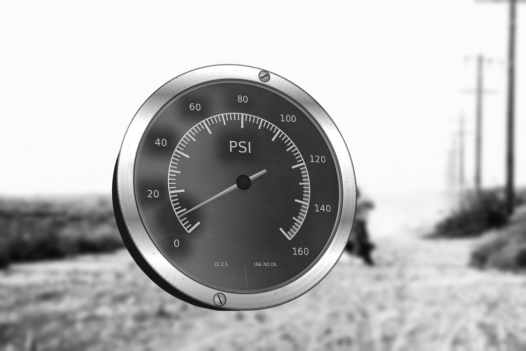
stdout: 8 psi
